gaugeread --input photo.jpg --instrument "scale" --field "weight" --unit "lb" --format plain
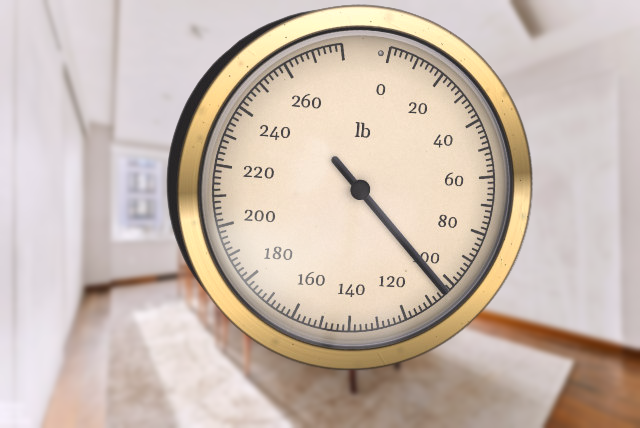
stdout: 104 lb
